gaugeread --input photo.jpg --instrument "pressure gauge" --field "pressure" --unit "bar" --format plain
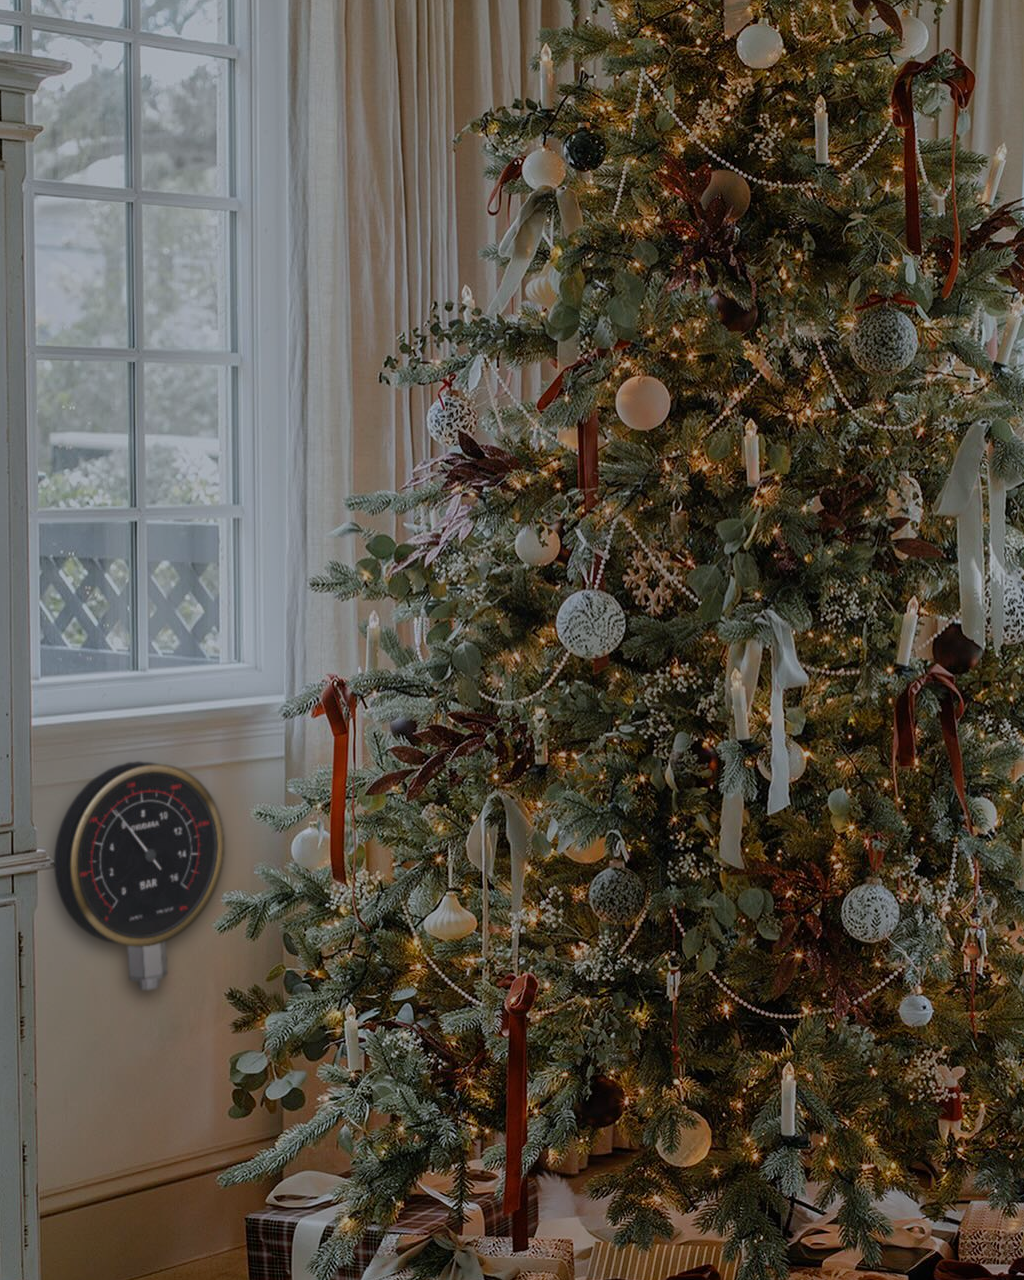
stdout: 6 bar
